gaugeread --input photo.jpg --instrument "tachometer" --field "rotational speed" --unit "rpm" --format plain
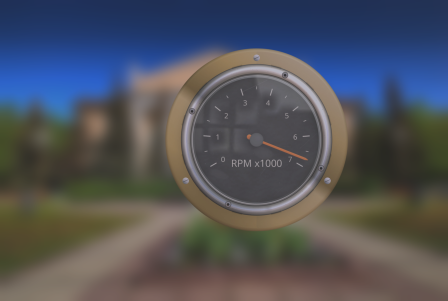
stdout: 6750 rpm
